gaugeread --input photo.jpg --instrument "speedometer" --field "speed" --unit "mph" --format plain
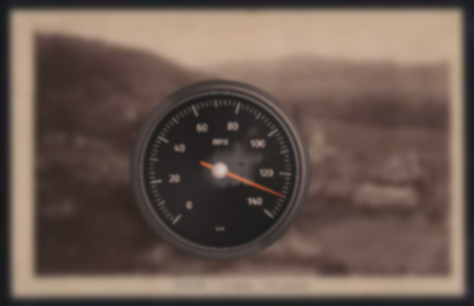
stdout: 130 mph
